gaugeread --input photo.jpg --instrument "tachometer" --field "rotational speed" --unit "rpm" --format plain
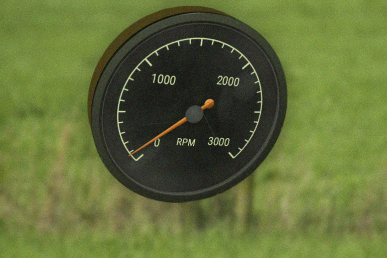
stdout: 100 rpm
